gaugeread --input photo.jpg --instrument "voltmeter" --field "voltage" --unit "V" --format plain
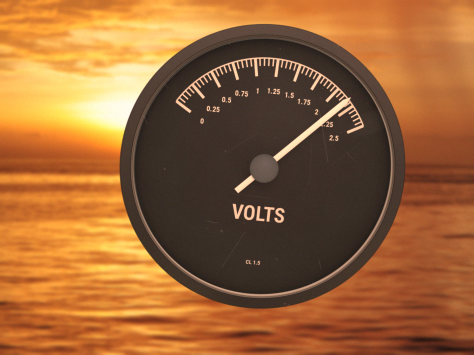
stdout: 2.15 V
